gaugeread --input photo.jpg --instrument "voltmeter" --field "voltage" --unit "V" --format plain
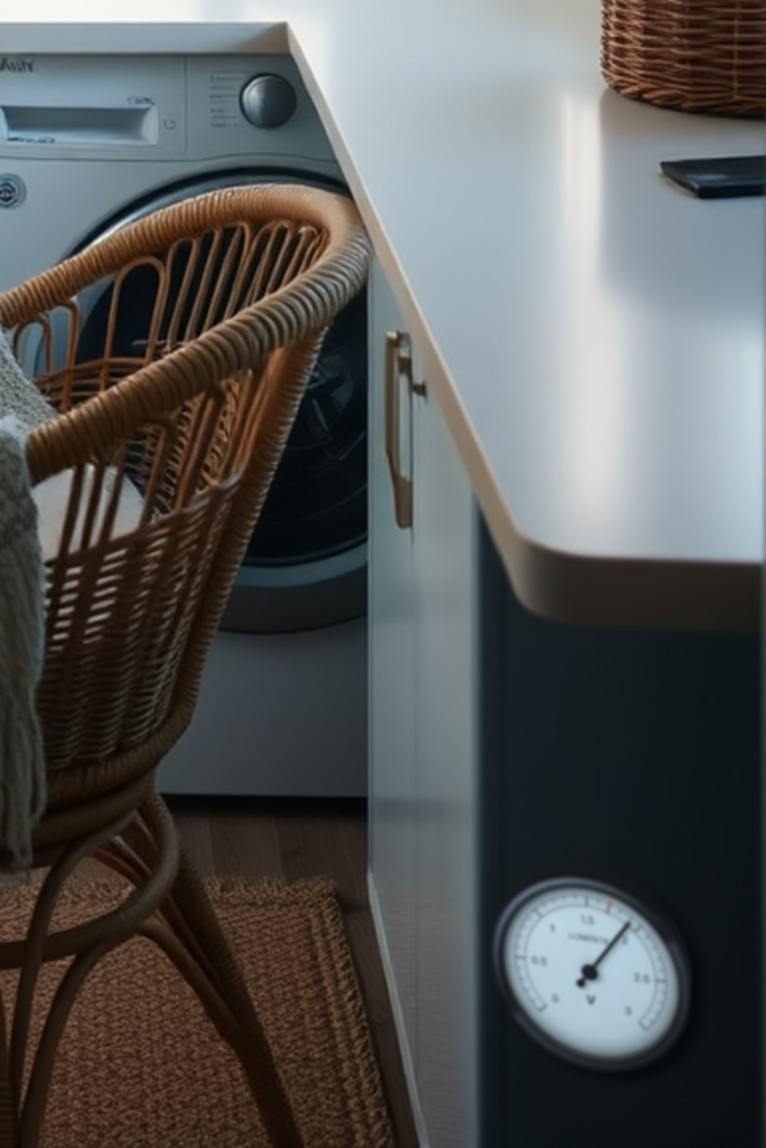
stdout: 1.9 V
